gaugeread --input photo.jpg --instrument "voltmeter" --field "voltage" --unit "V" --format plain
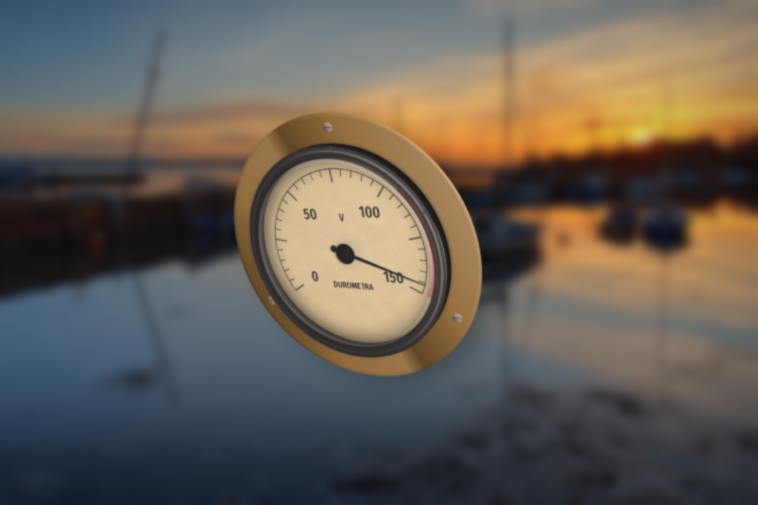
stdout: 145 V
